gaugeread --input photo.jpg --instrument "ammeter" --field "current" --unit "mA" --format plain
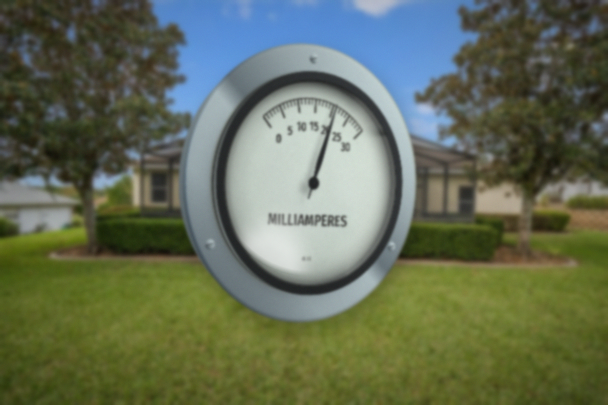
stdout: 20 mA
